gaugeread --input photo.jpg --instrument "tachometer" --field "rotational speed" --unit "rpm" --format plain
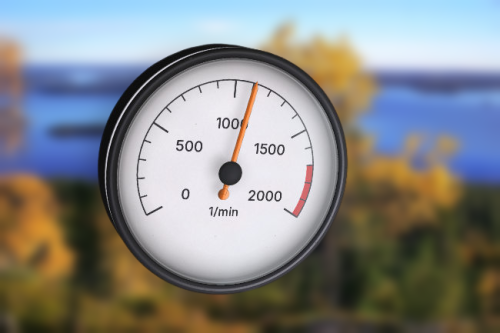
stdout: 1100 rpm
